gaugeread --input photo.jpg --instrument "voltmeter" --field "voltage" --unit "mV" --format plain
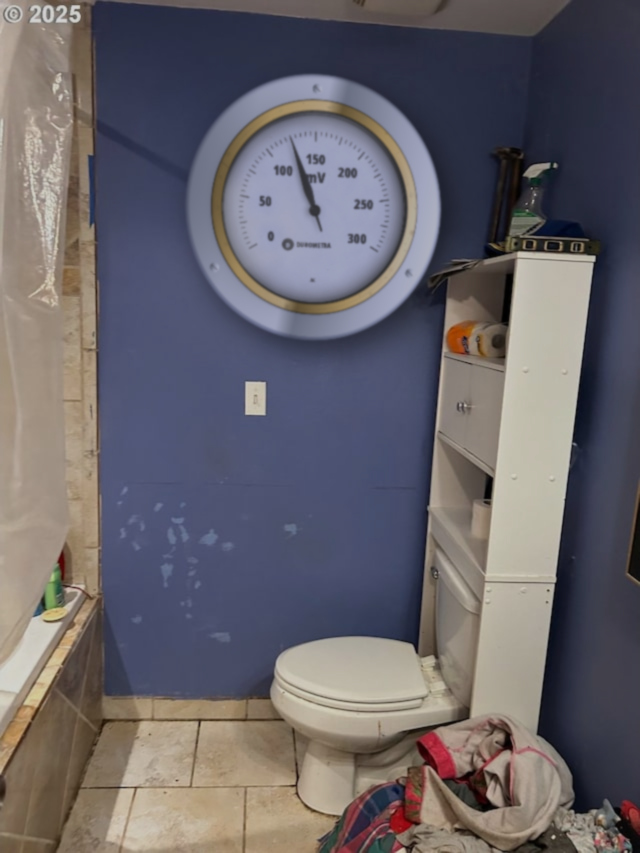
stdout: 125 mV
